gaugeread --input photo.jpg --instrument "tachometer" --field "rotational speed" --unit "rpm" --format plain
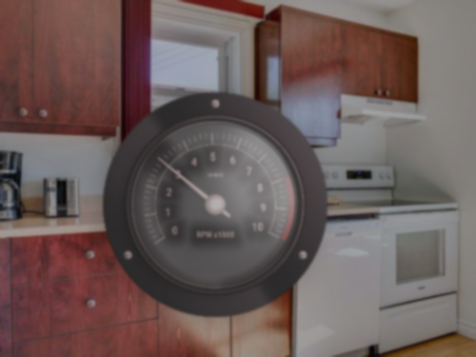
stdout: 3000 rpm
